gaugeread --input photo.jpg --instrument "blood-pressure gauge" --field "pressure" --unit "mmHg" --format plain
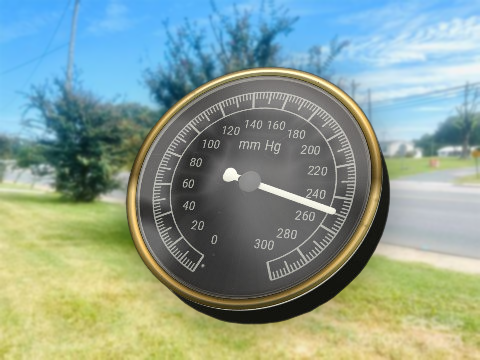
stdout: 250 mmHg
